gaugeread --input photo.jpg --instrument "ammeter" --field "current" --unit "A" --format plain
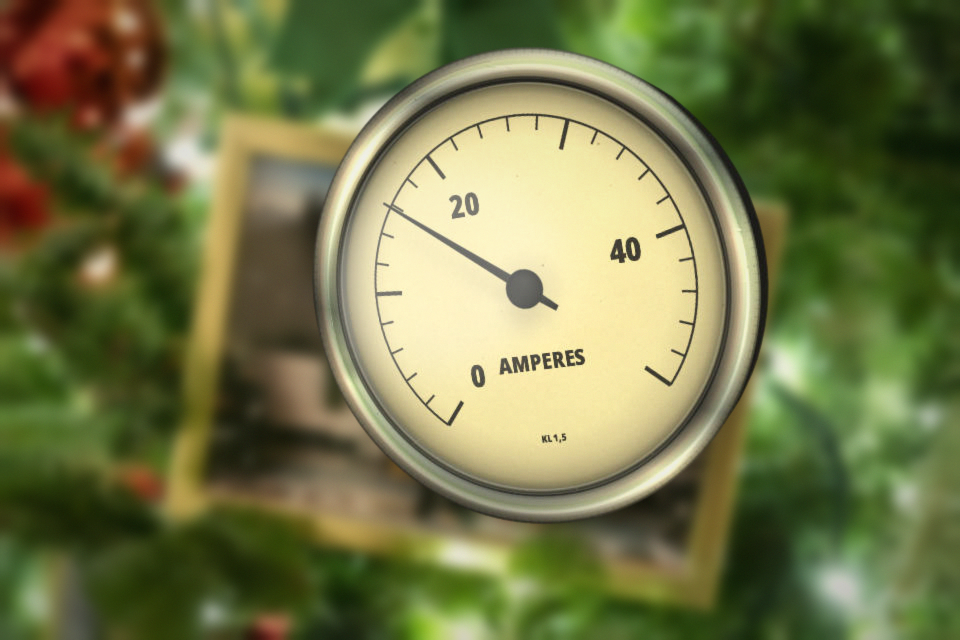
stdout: 16 A
